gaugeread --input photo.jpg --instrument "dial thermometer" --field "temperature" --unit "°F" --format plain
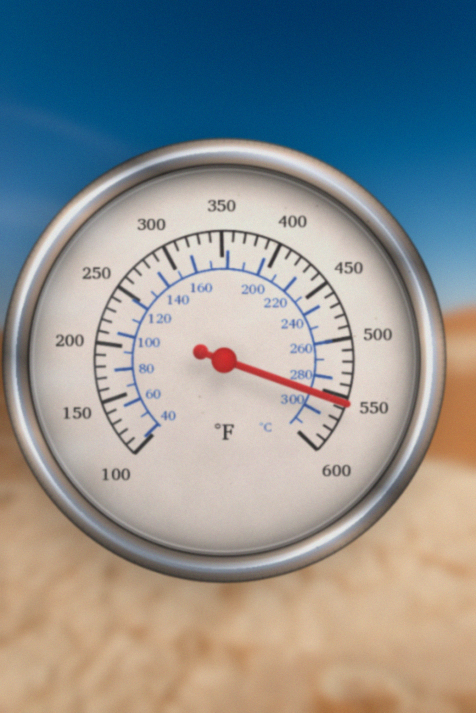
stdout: 555 °F
